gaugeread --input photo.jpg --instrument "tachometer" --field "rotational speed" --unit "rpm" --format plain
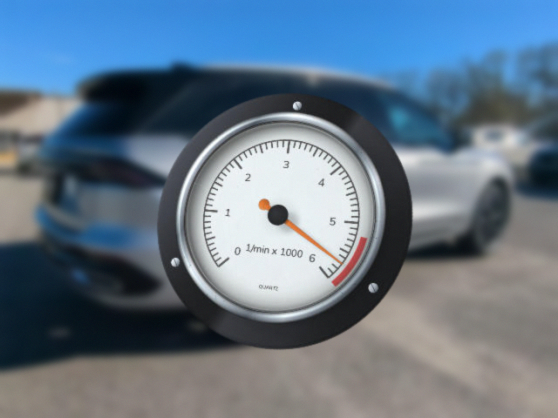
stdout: 5700 rpm
